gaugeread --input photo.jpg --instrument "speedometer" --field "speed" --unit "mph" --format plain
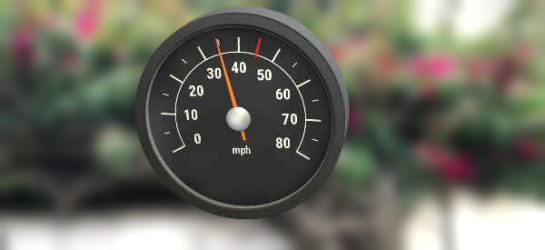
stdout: 35 mph
